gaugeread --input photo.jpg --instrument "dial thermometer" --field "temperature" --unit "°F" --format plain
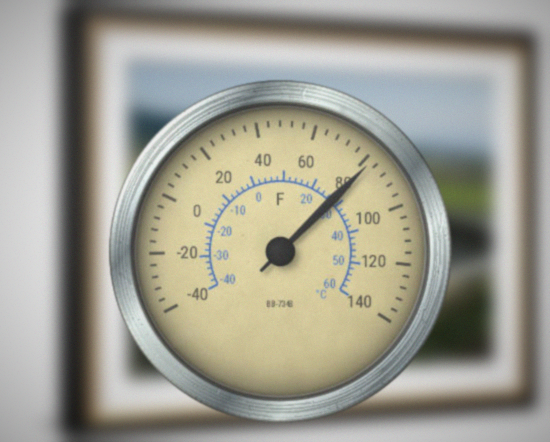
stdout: 82 °F
